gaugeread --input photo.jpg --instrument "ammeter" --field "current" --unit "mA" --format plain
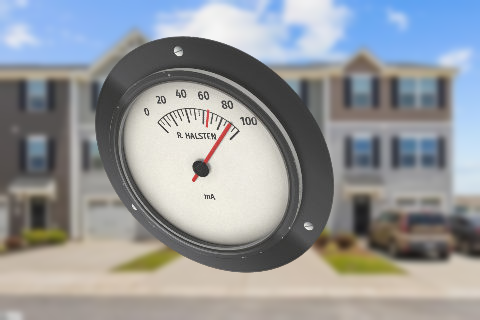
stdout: 90 mA
